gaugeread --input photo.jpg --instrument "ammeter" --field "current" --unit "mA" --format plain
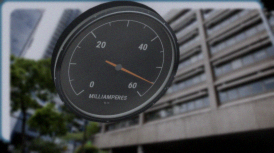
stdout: 55 mA
